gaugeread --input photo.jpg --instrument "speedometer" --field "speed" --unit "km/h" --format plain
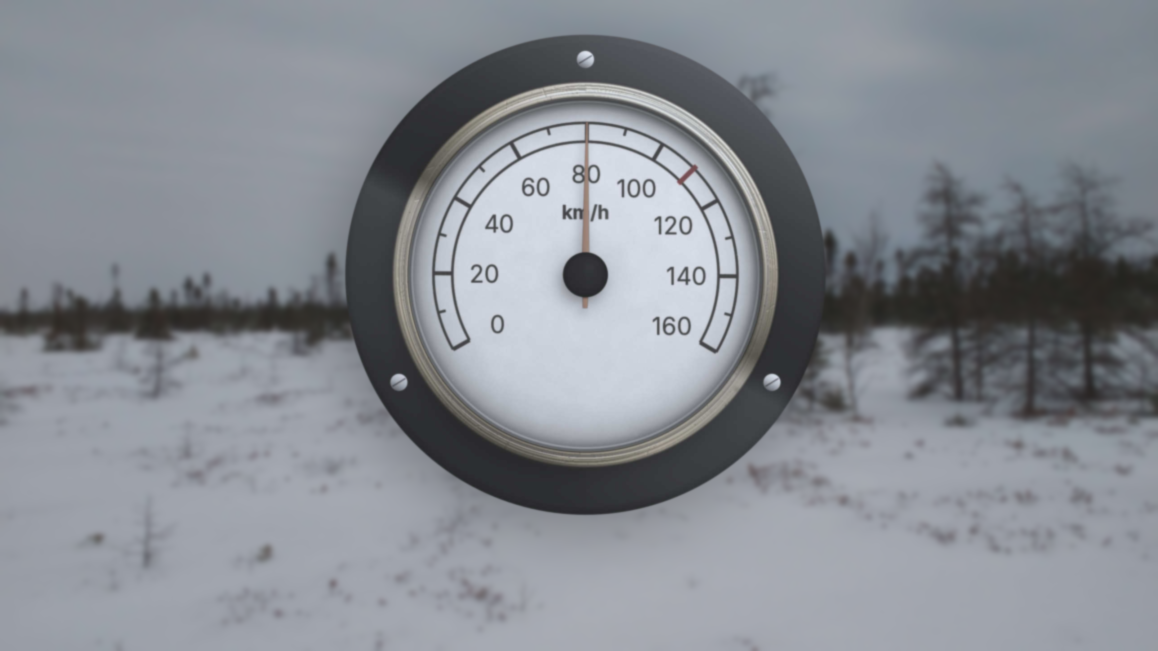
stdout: 80 km/h
